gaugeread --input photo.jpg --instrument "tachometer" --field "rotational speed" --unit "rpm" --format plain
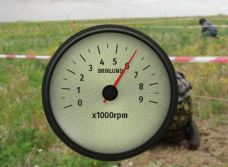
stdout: 6000 rpm
